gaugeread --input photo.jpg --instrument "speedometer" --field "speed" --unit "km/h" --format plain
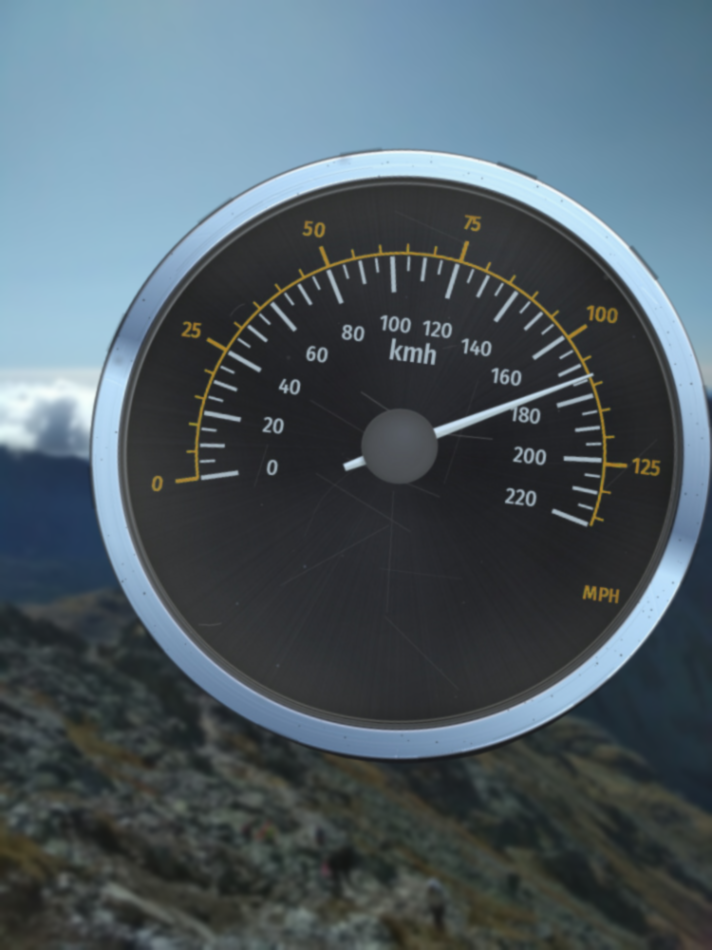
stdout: 175 km/h
